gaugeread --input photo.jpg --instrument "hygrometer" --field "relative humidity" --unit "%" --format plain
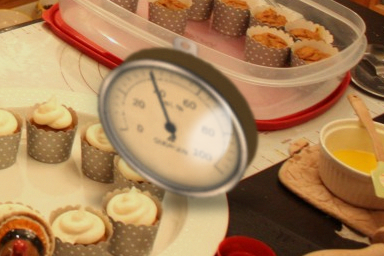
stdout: 40 %
